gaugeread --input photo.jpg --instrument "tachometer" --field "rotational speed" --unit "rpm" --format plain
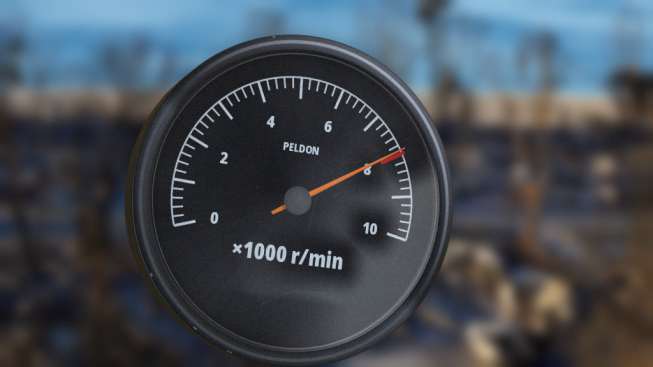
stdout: 7900 rpm
